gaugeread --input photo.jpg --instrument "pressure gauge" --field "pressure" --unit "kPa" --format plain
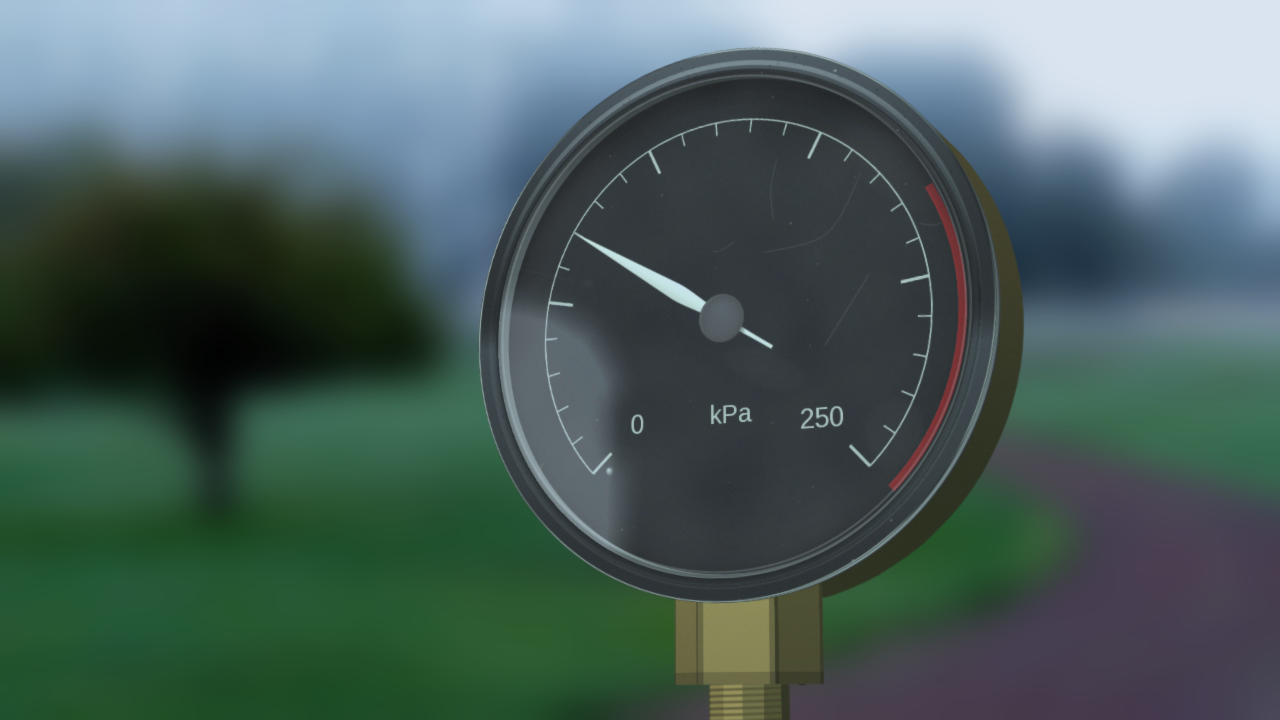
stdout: 70 kPa
